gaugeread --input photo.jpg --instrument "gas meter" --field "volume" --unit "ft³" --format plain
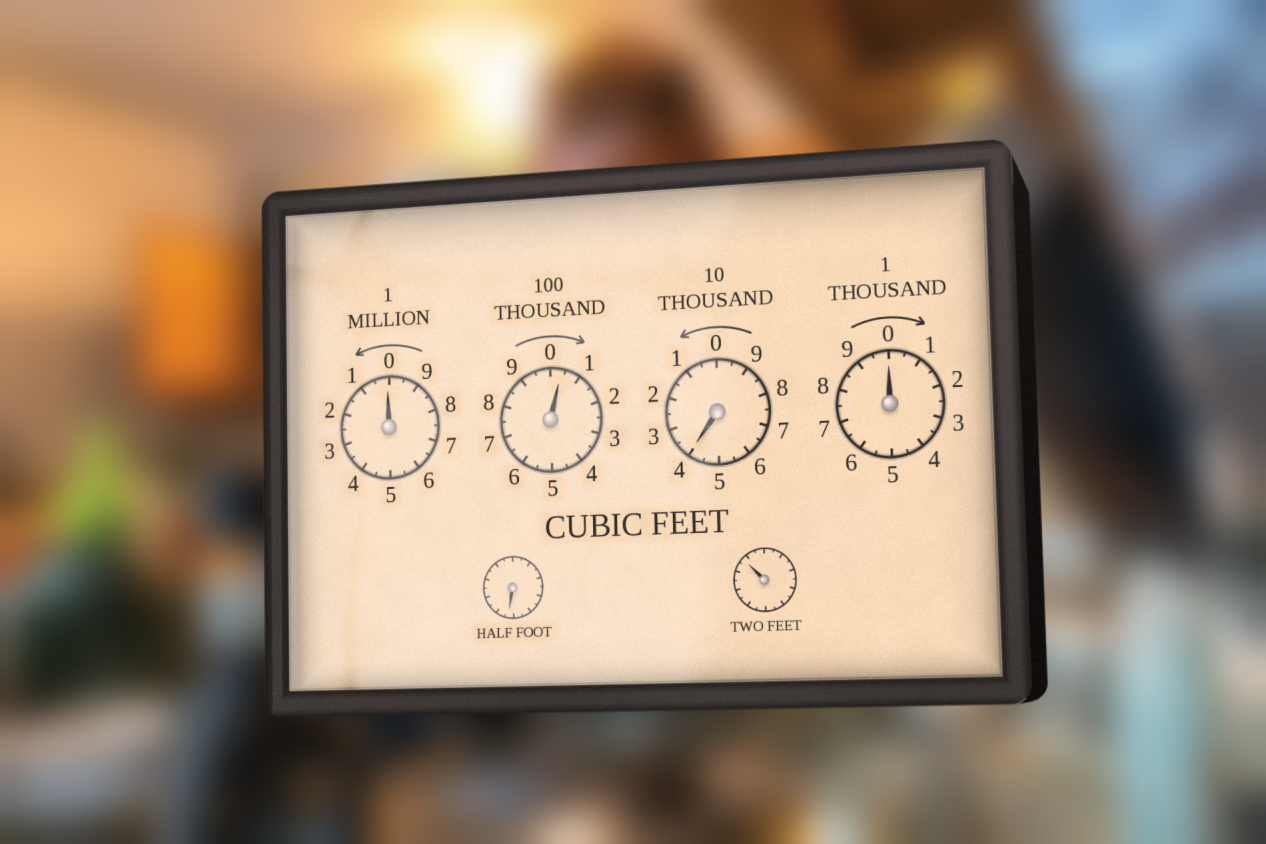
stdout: 4000 ft³
